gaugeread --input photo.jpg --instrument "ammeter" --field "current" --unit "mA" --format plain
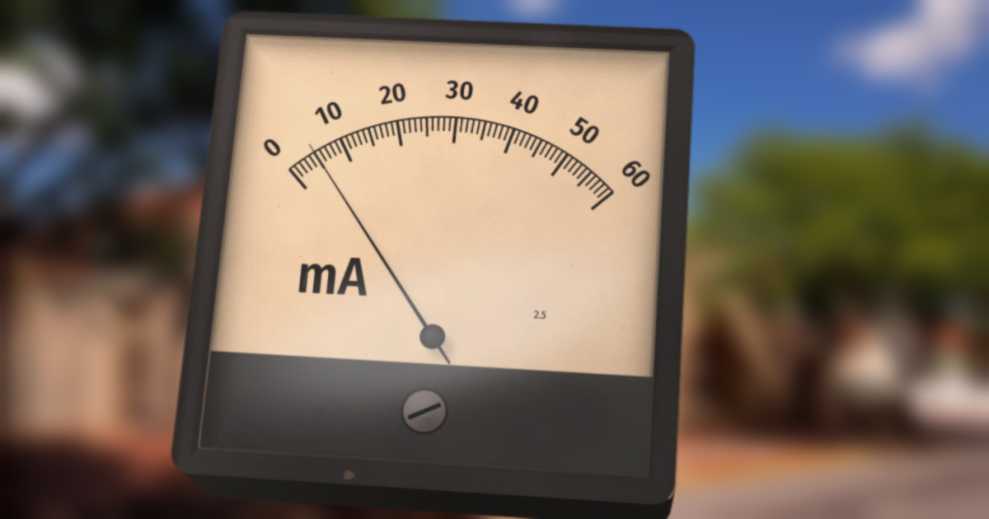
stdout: 5 mA
